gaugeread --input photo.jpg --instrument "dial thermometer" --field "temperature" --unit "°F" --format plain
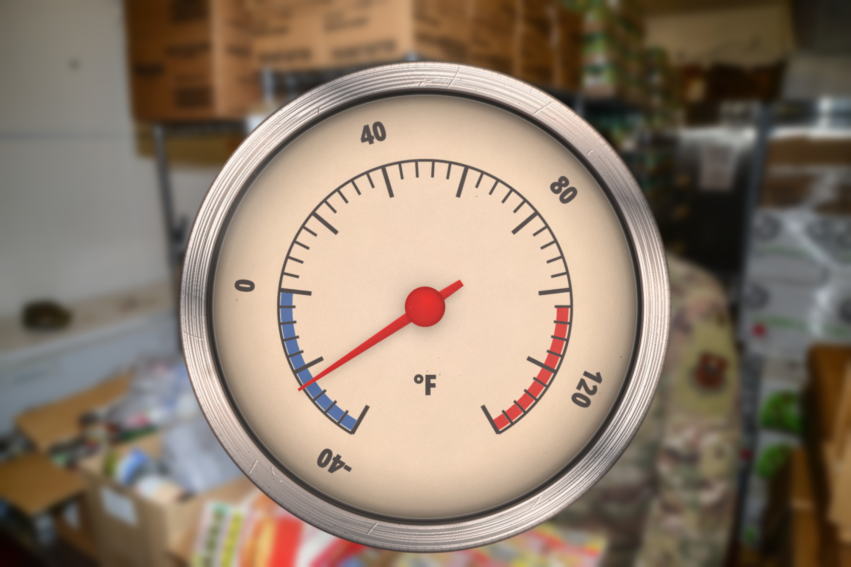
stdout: -24 °F
